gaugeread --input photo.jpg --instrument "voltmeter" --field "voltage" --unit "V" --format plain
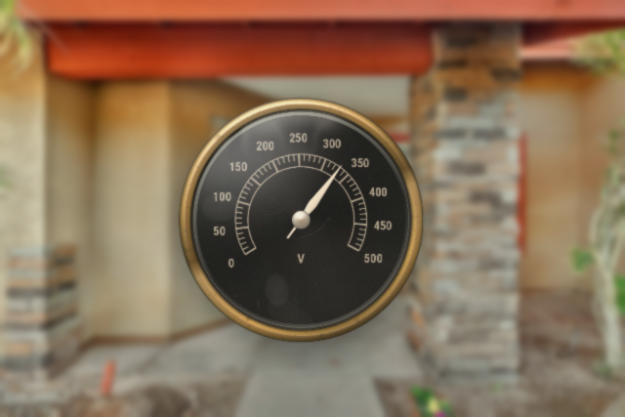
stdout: 330 V
